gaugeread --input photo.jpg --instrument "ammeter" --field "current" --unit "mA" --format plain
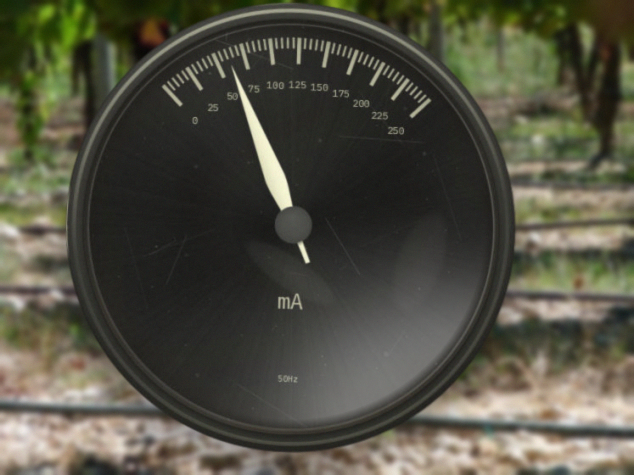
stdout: 60 mA
